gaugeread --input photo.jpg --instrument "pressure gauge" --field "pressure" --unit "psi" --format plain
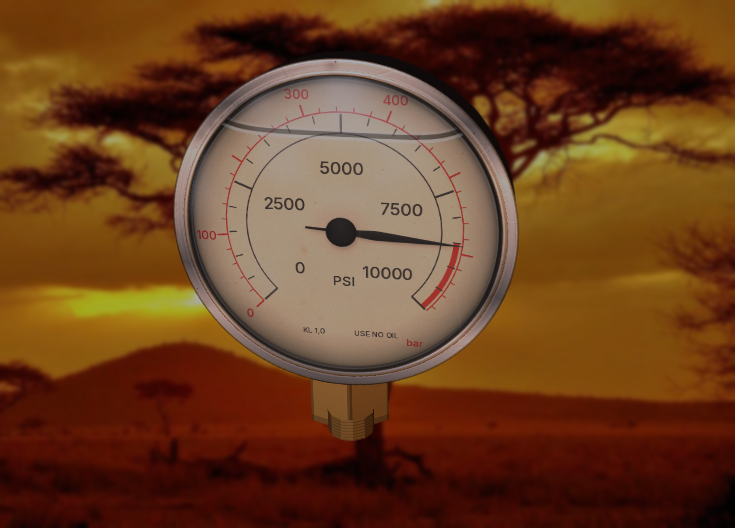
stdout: 8500 psi
